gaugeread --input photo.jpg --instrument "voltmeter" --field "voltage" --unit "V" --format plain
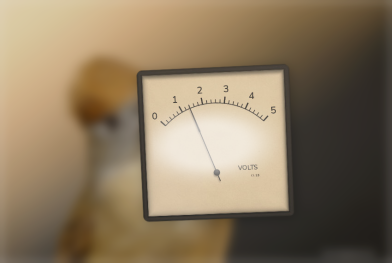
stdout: 1.4 V
